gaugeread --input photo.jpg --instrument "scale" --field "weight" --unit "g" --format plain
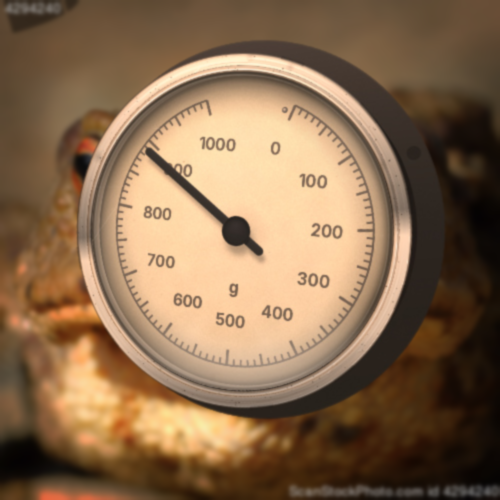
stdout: 890 g
